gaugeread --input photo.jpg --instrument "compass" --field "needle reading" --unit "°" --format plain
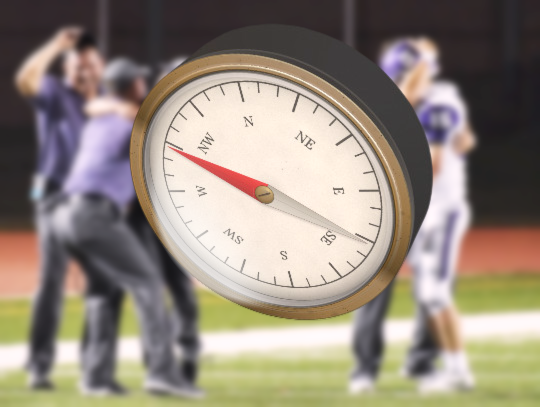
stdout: 300 °
